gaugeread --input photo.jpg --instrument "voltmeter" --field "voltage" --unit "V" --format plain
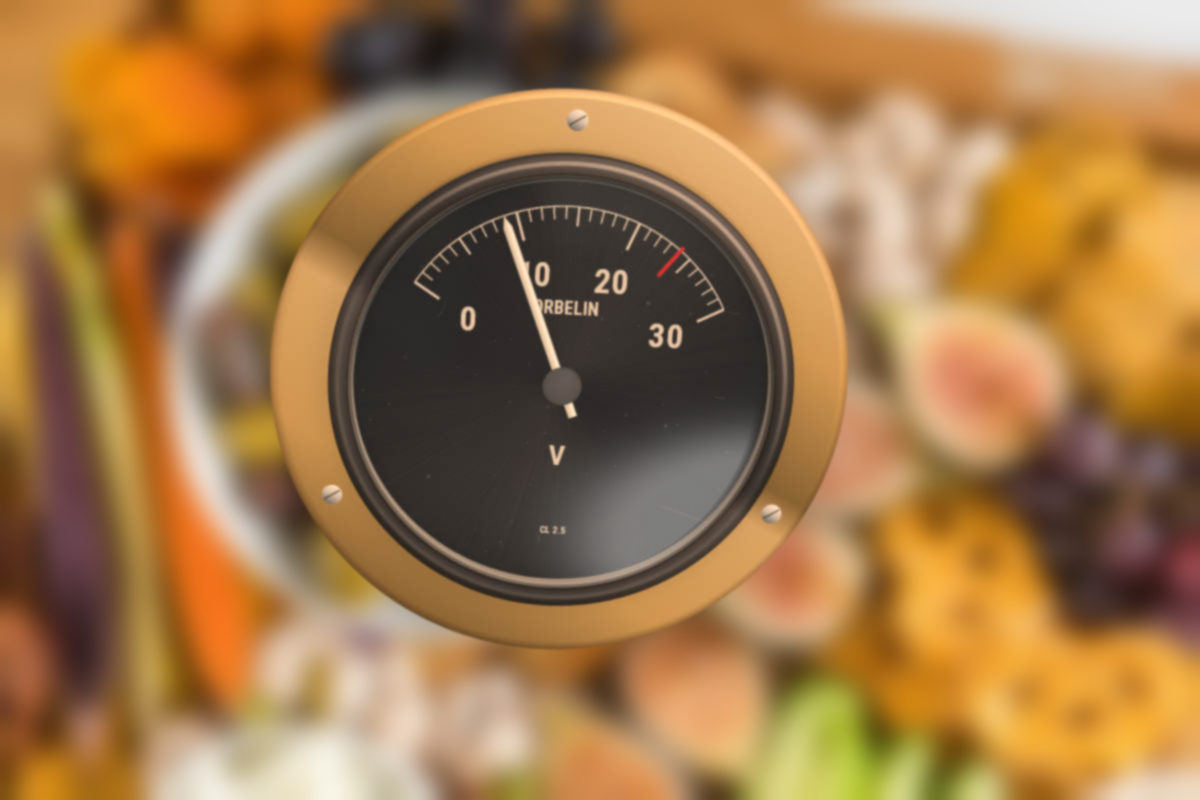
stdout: 9 V
